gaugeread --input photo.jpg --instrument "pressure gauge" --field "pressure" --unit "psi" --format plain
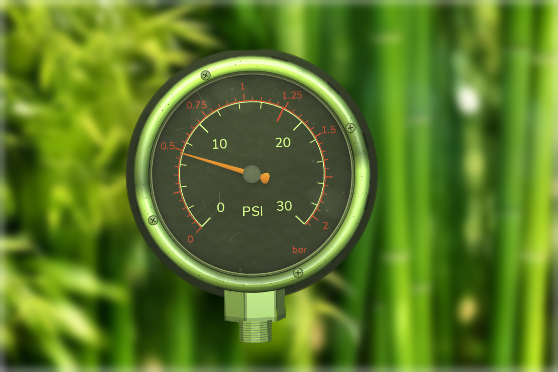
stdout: 7 psi
